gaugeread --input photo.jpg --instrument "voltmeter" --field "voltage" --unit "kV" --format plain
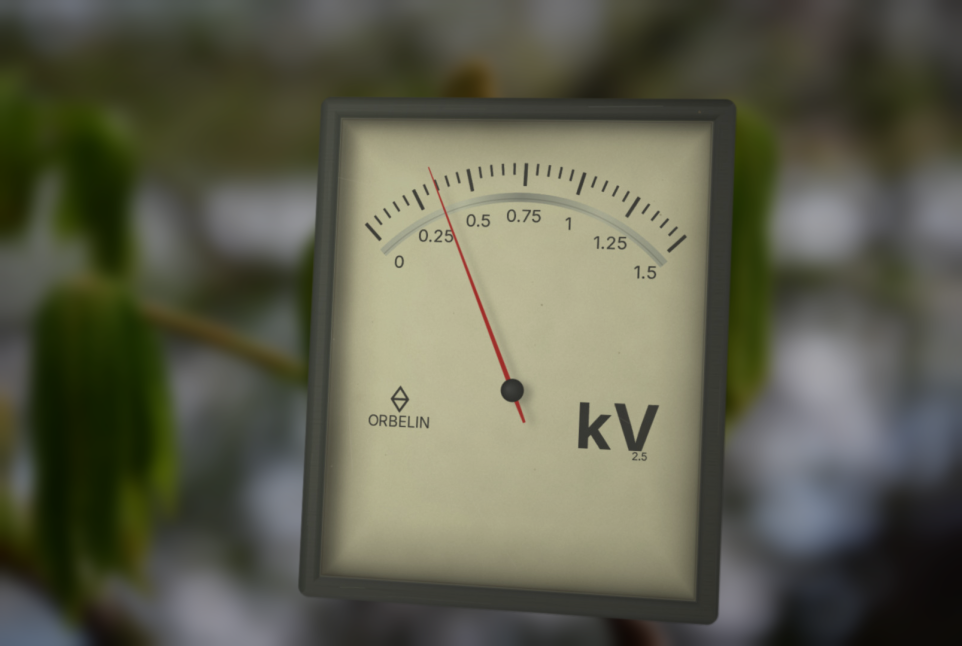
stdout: 0.35 kV
